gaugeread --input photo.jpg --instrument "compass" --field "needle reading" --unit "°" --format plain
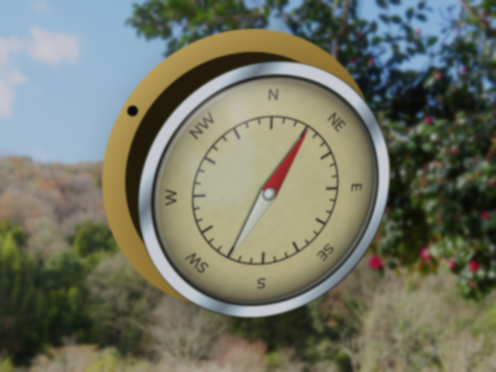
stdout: 30 °
